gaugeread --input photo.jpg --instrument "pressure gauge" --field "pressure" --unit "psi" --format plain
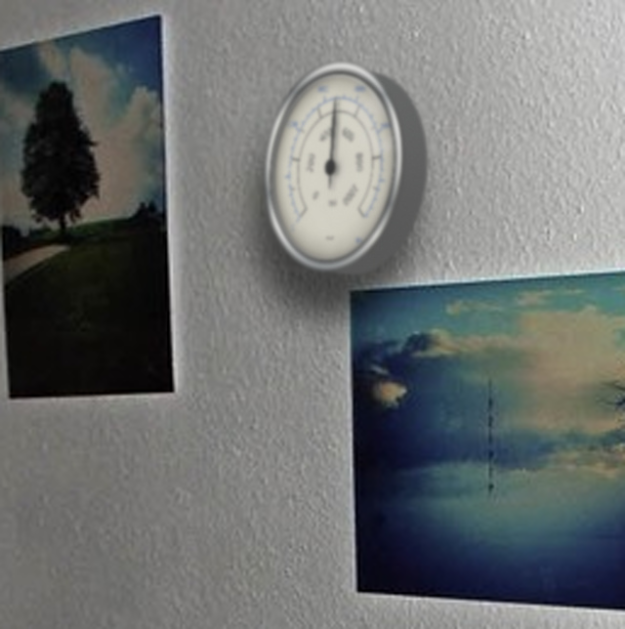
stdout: 500 psi
